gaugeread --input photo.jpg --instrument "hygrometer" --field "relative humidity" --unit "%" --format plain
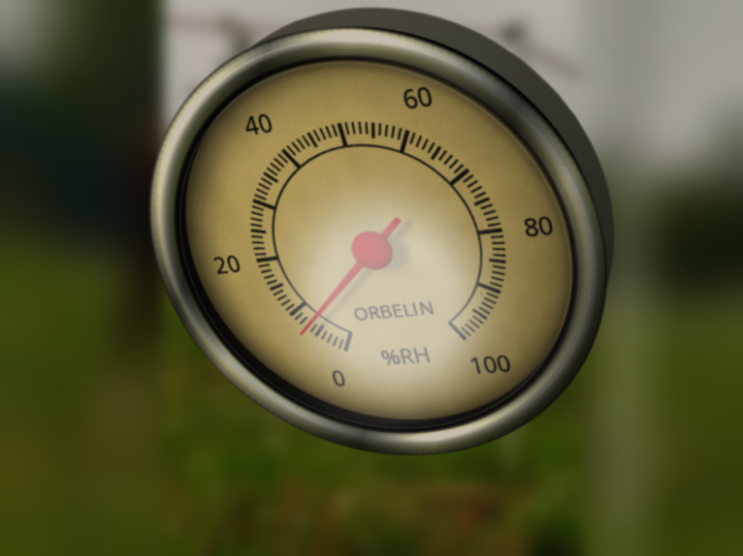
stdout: 7 %
